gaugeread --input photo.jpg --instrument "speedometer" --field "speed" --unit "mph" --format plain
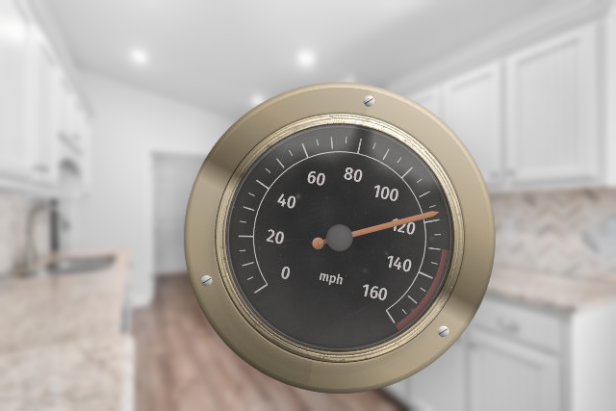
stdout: 117.5 mph
